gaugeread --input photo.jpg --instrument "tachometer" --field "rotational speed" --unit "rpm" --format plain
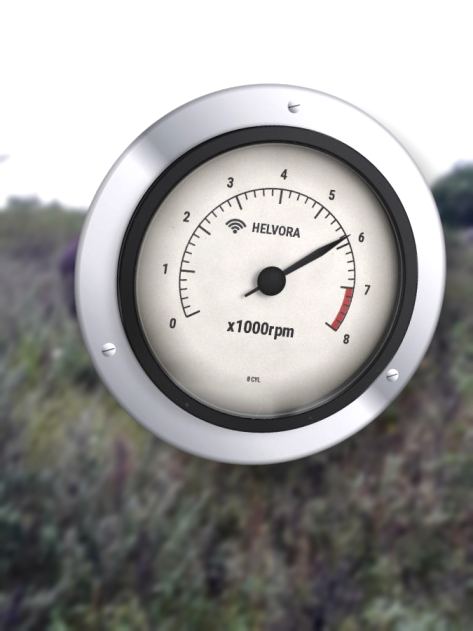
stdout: 5800 rpm
